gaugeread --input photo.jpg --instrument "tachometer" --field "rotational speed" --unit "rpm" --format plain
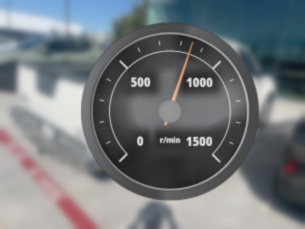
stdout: 850 rpm
